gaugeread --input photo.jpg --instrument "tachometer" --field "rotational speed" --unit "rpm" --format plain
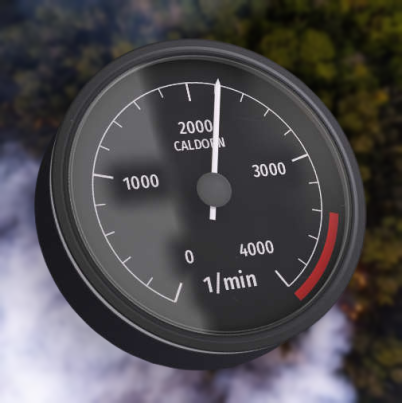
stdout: 2200 rpm
